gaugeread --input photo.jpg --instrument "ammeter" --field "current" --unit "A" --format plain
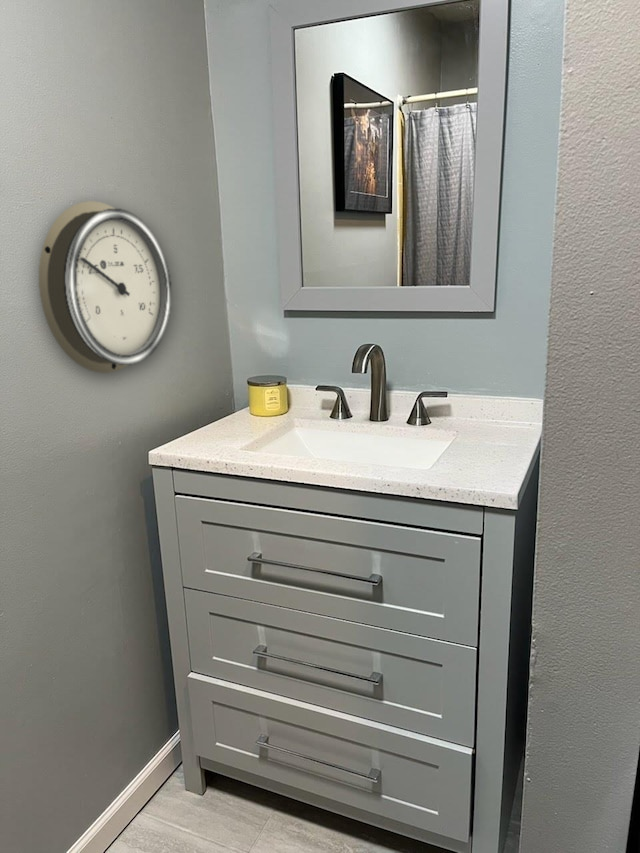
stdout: 2.5 A
